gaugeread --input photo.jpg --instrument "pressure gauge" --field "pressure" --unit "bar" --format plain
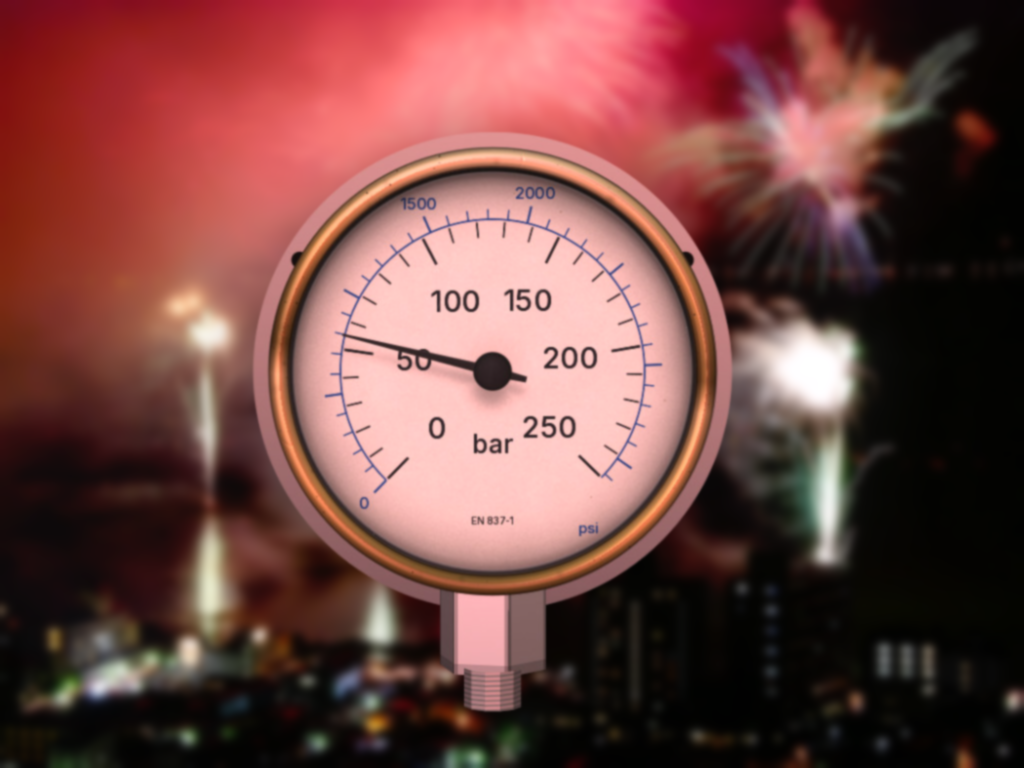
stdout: 55 bar
